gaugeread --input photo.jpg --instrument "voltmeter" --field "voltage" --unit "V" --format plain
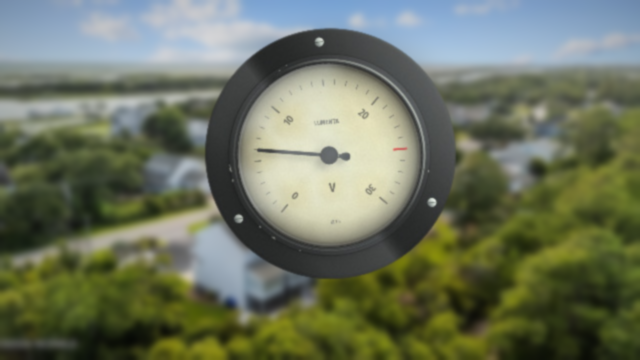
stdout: 6 V
